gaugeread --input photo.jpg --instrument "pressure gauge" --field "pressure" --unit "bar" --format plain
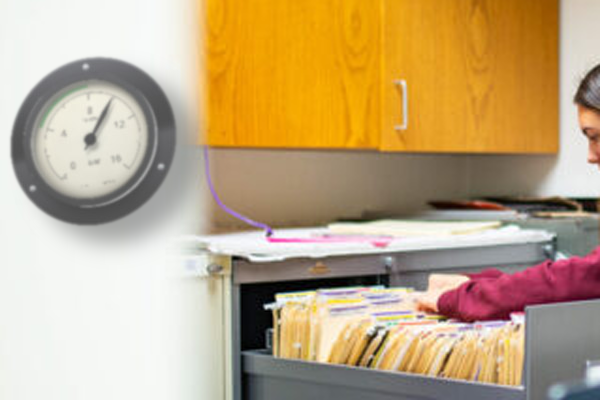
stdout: 10 bar
